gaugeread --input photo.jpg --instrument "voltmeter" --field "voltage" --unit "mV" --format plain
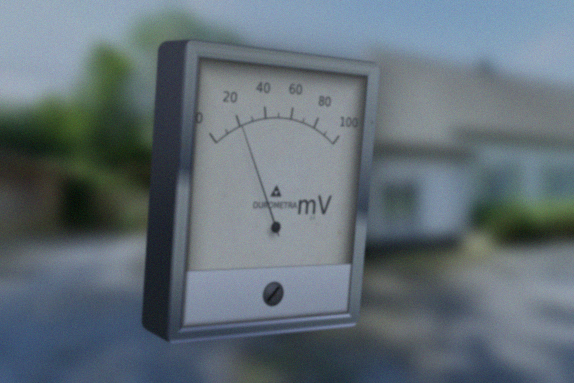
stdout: 20 mV
